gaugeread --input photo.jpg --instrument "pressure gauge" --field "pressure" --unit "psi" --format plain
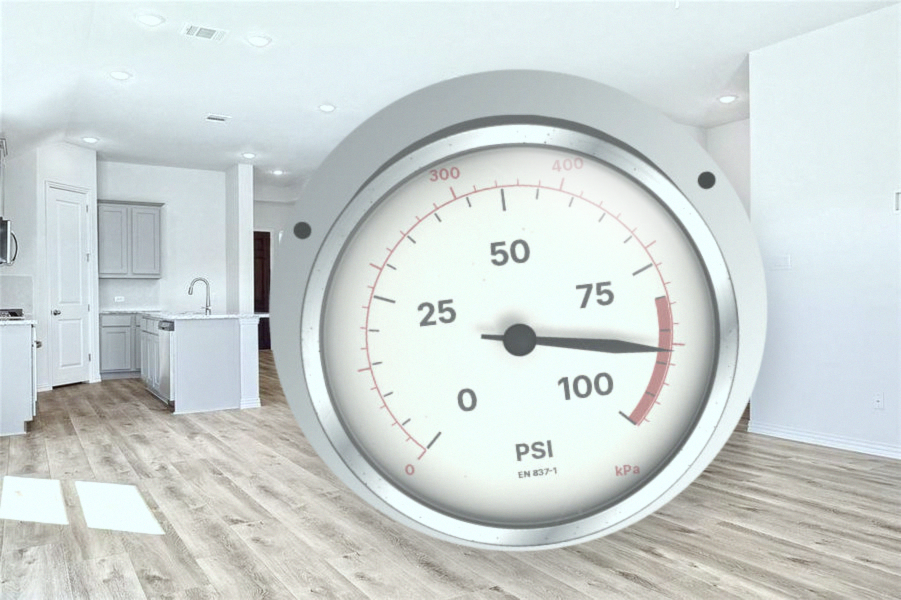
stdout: 87.5 psi
